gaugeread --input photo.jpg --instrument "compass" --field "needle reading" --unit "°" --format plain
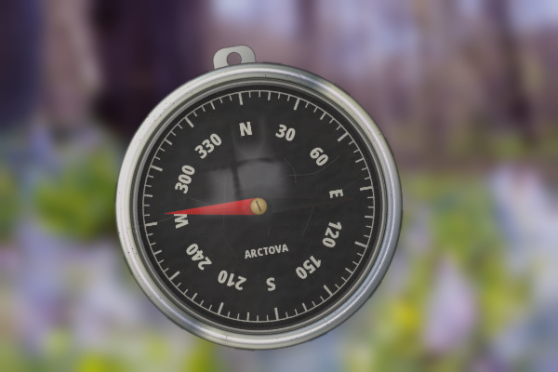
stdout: 275 °
